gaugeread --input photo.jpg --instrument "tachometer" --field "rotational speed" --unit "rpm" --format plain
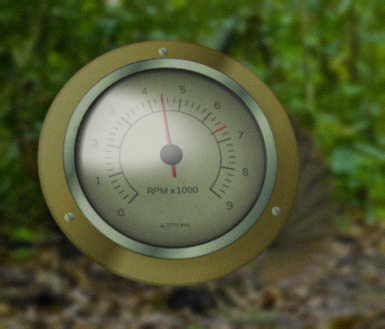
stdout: 4400 rpm
